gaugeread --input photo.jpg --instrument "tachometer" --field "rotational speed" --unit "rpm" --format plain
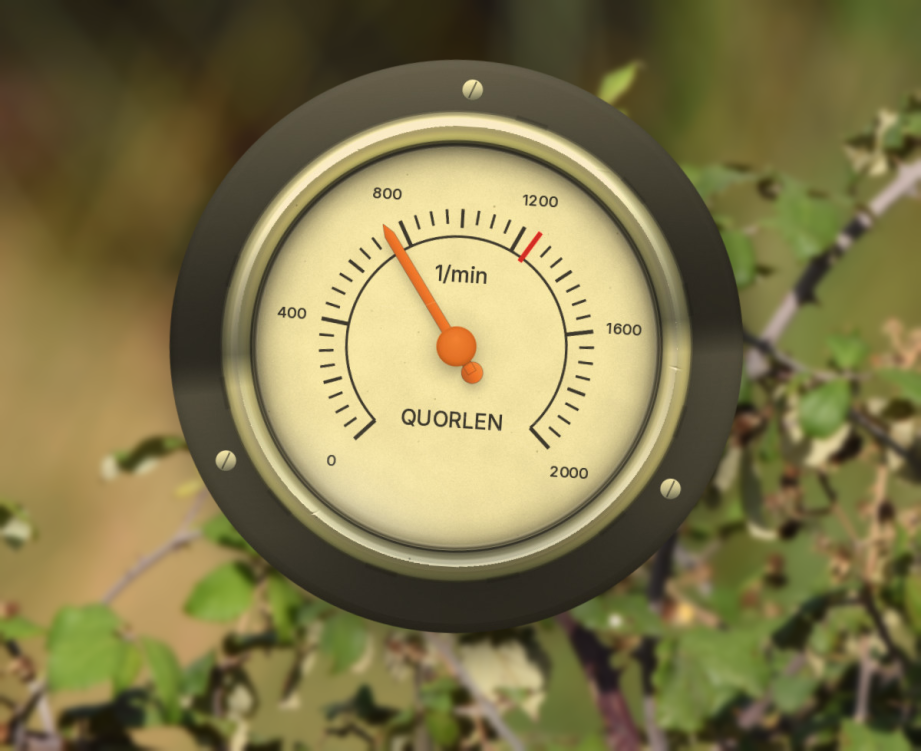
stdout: 750 rpm
